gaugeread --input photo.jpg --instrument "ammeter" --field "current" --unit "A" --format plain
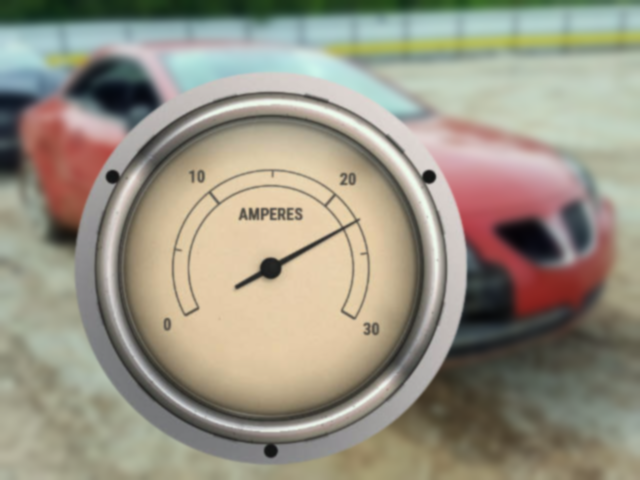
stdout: 22.5 A
